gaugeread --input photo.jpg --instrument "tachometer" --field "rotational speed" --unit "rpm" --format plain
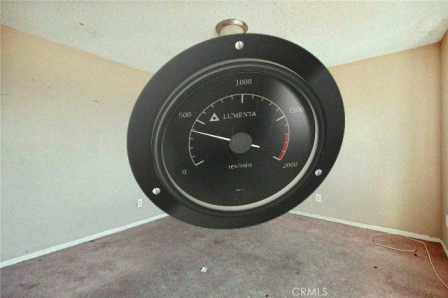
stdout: 400 rpm
